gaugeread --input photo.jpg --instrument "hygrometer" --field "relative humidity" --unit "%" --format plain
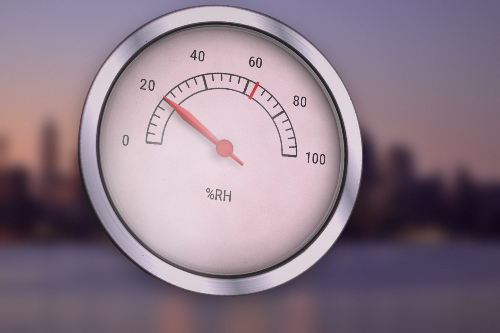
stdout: 20 %
